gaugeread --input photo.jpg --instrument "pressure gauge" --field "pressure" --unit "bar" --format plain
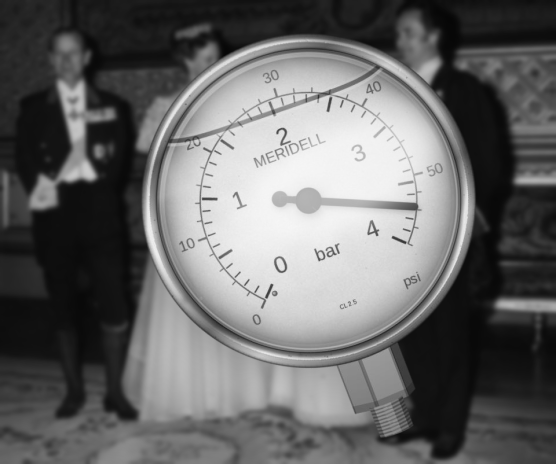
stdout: 3.7 bar
